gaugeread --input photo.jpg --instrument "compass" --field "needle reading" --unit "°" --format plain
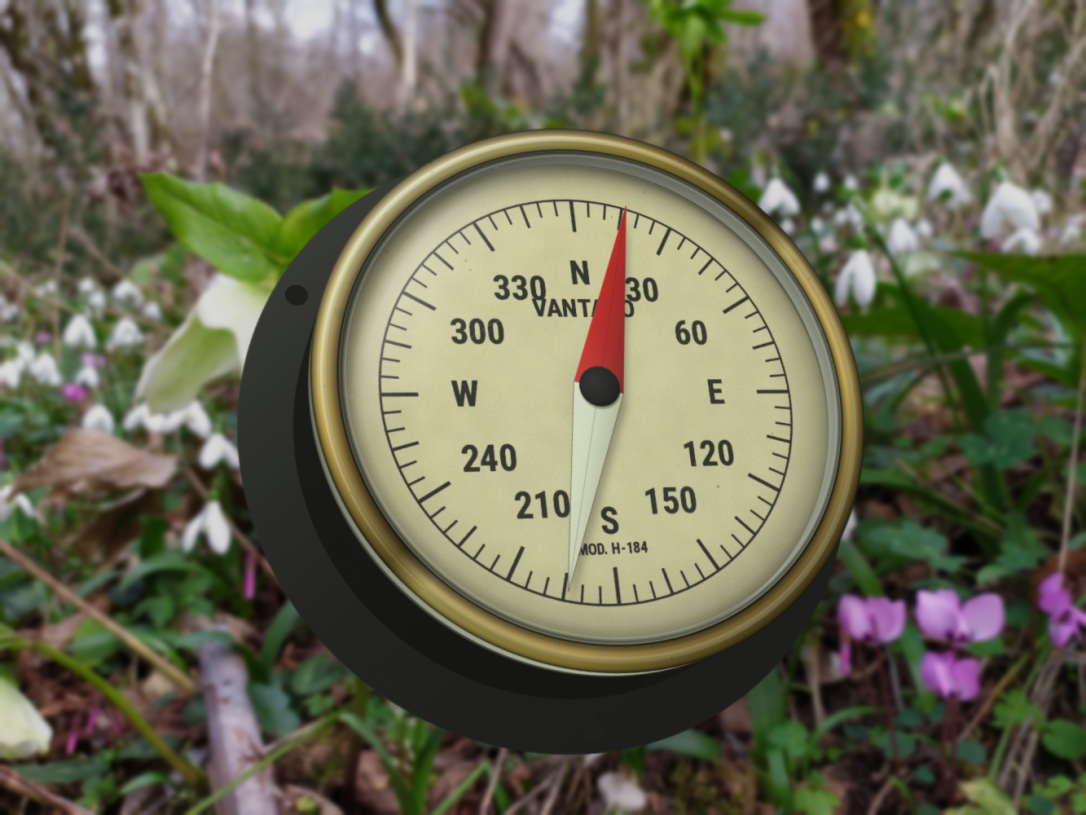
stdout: 15 °
